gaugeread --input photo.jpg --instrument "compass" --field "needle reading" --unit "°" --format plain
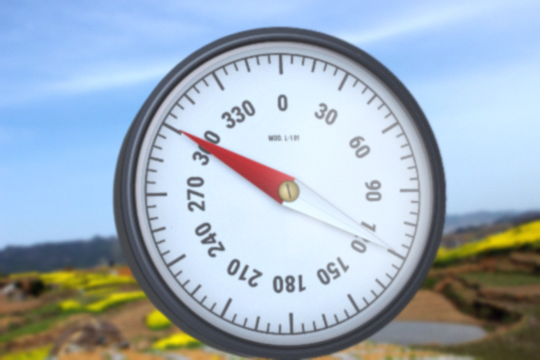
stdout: 300 °
